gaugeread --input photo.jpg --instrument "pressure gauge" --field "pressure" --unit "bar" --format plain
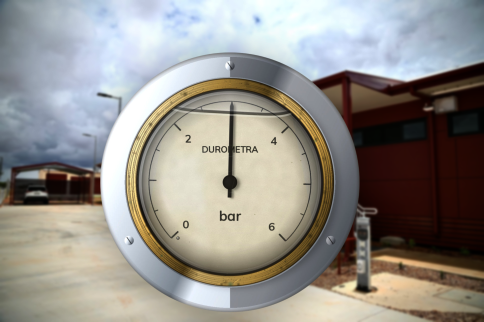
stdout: 3 bar
